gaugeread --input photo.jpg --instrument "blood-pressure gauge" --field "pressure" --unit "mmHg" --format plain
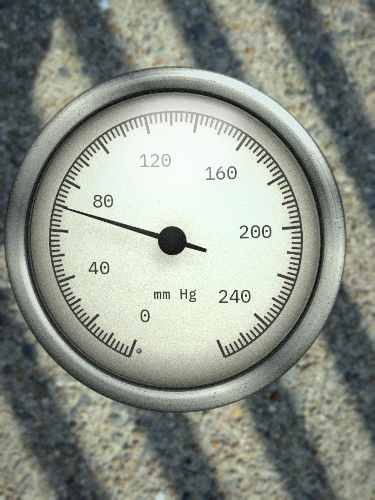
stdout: 70 mmHg
